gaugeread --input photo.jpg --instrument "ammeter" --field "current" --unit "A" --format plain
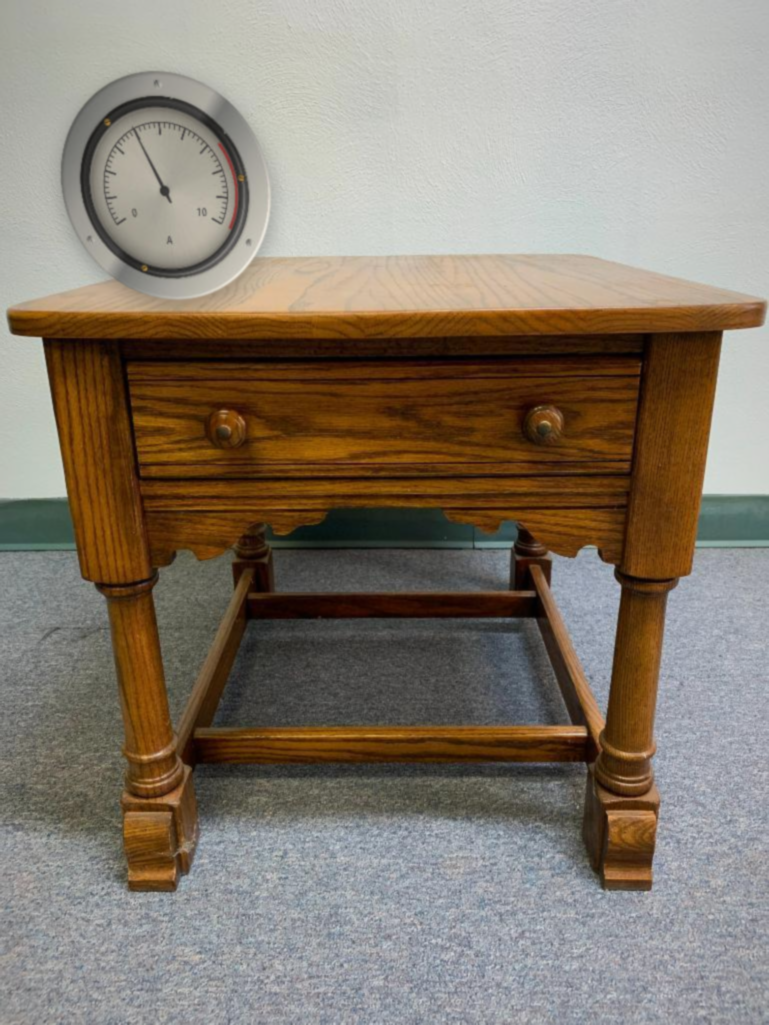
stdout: 4 A
